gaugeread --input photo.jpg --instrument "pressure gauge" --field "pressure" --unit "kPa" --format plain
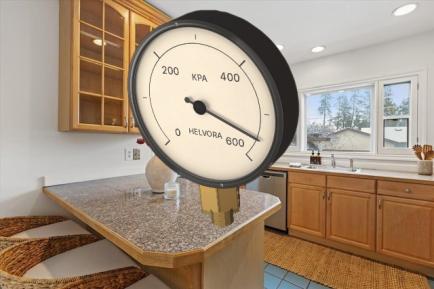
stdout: 550 kPa
